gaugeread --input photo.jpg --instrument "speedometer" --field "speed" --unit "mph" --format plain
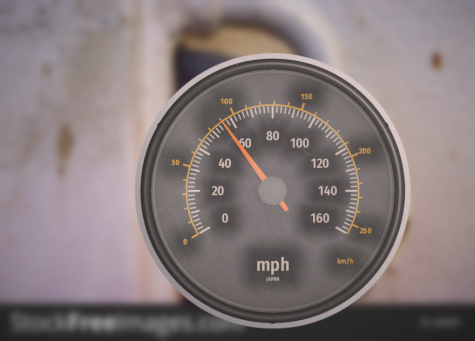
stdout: 56 mph
